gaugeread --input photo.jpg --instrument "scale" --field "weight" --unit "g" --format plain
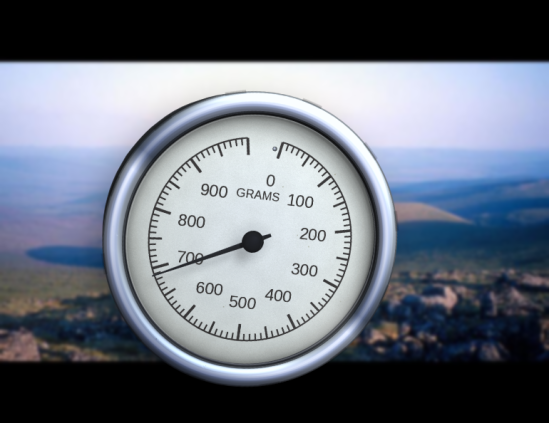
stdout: 690 g
